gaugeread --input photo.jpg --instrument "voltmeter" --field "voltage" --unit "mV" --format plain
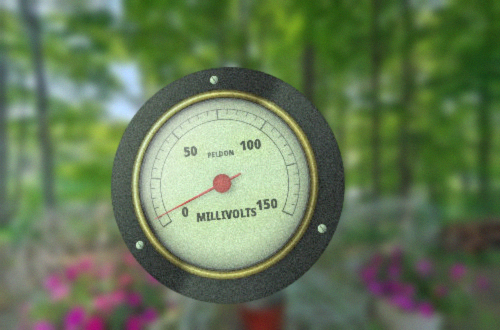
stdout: 5 mV
